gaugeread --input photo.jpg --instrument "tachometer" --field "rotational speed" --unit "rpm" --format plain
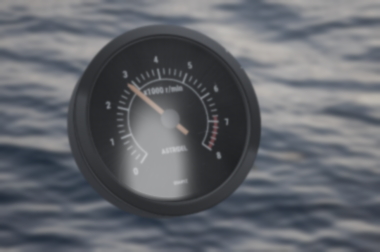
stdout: 2800 rpm
